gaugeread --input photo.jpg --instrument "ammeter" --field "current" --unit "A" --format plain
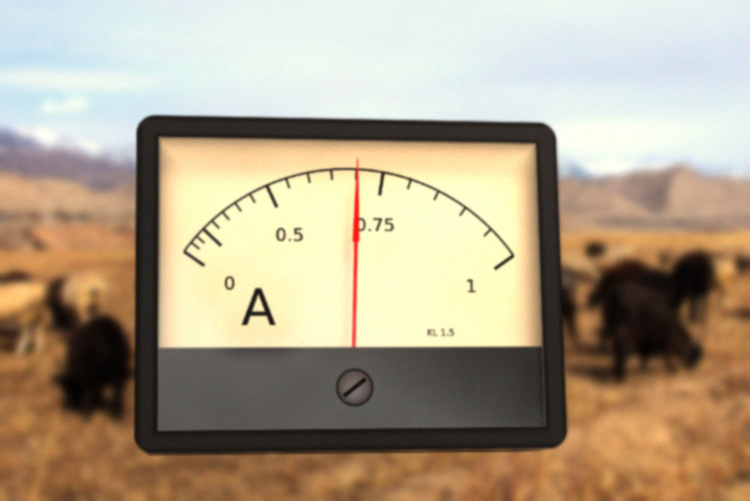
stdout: 0.7 A
